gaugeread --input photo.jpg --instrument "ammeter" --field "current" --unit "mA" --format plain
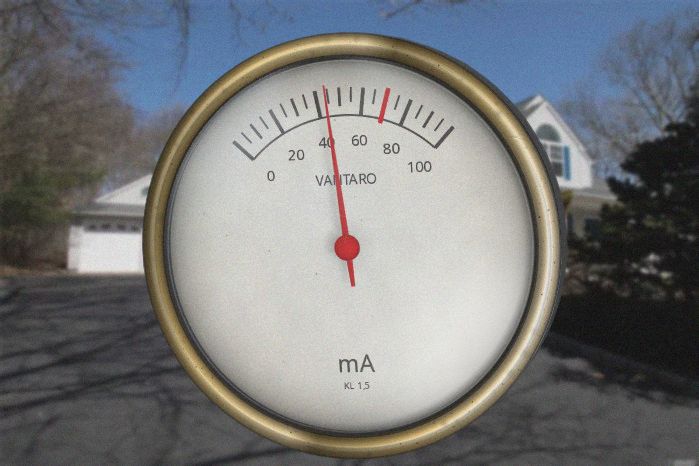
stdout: 45 mA
